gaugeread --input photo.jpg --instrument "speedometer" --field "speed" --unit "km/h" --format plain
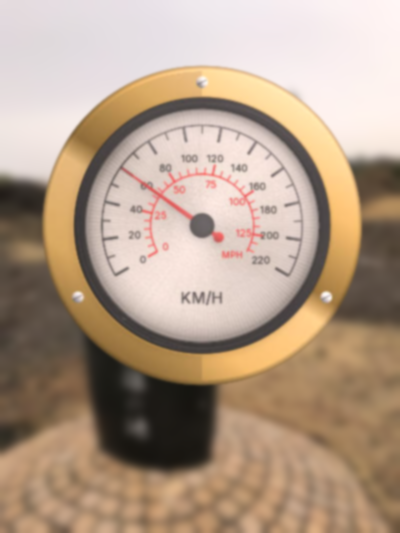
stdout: 60 km/h
